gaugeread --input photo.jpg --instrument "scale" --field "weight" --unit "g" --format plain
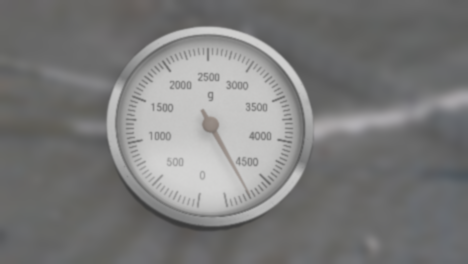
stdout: 4750 g
